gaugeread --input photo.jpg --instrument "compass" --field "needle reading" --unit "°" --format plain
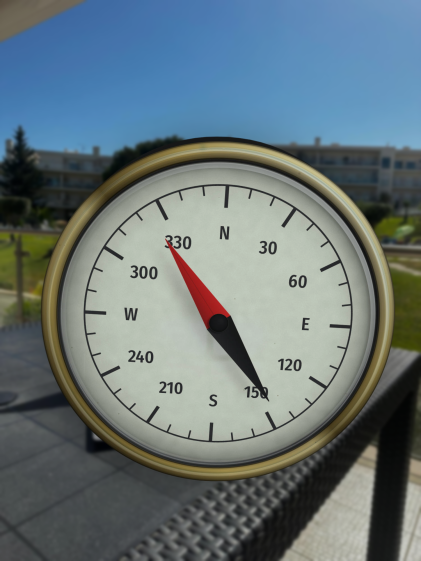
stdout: 325 °
